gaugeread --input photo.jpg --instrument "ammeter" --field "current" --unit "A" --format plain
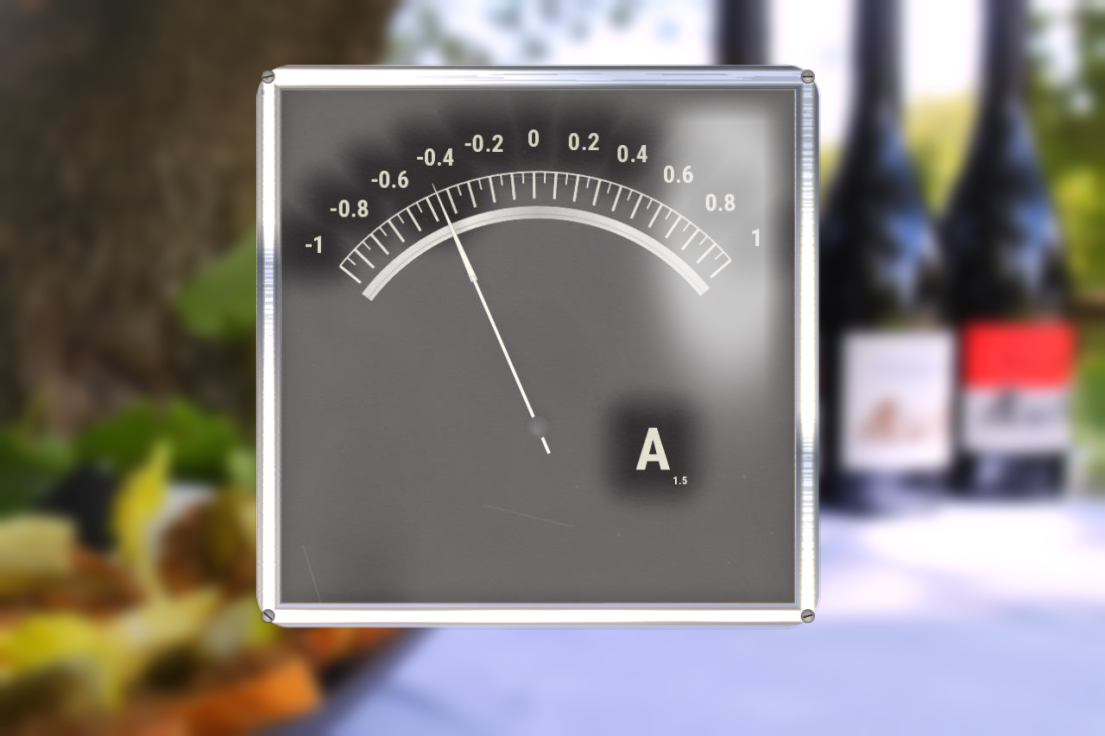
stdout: -0.45 A
